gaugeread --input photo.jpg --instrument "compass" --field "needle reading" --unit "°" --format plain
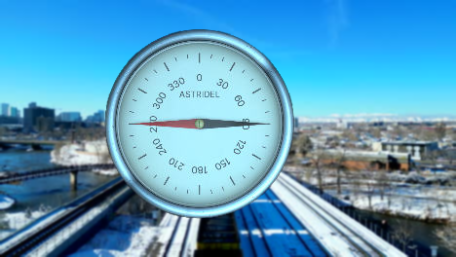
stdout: 270 °
